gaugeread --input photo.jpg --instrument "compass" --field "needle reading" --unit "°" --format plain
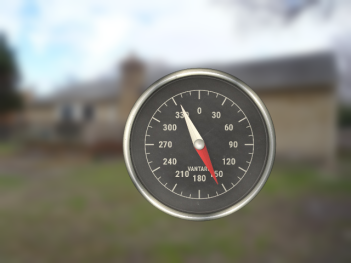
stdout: 155 °
